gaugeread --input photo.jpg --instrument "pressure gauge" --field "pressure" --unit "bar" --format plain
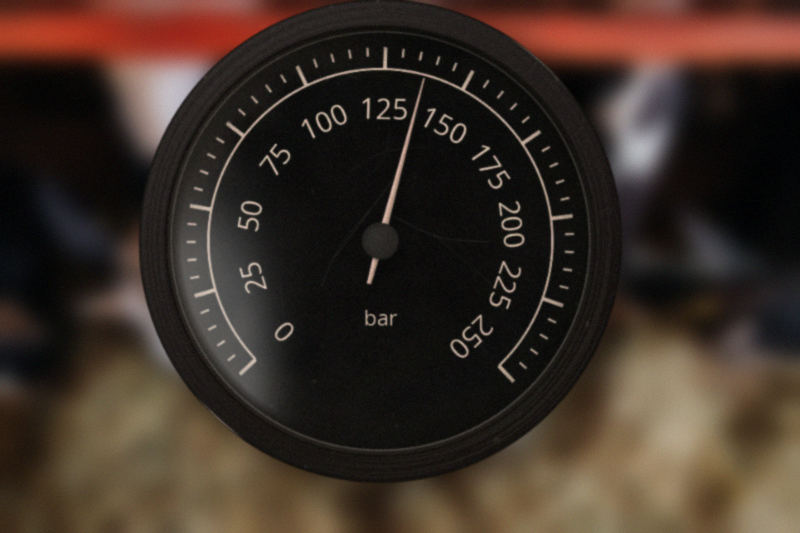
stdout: 137.5 bar
